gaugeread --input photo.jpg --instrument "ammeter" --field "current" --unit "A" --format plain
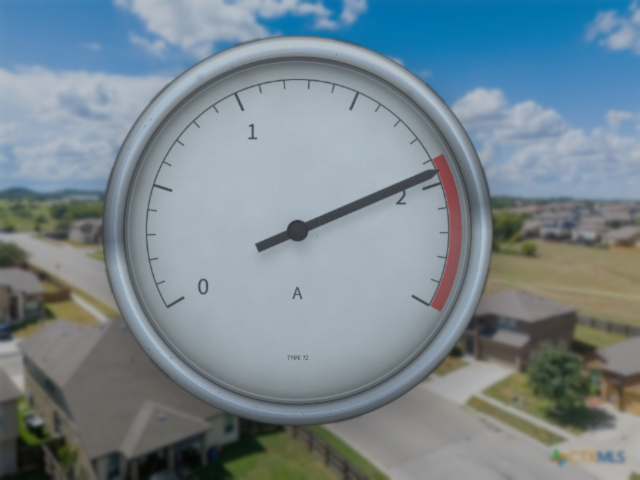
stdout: 1.95 A
